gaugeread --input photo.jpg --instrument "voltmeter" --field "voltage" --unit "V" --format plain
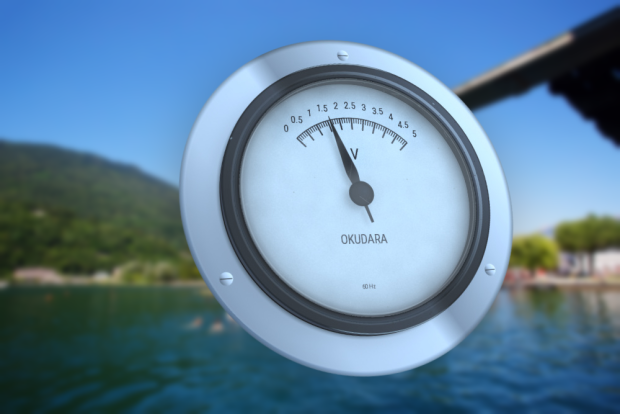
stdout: 1.5 V
